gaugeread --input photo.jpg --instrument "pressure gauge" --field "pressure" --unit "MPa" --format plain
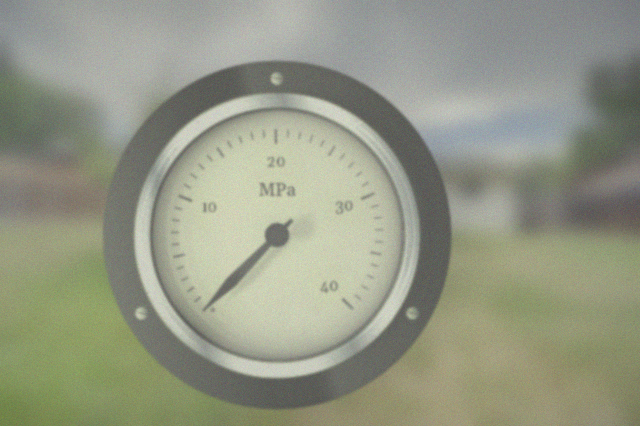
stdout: 0 MPa
